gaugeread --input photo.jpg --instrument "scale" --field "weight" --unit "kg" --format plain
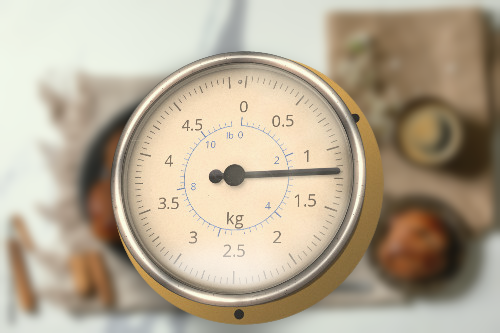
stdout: 1.2 kg
